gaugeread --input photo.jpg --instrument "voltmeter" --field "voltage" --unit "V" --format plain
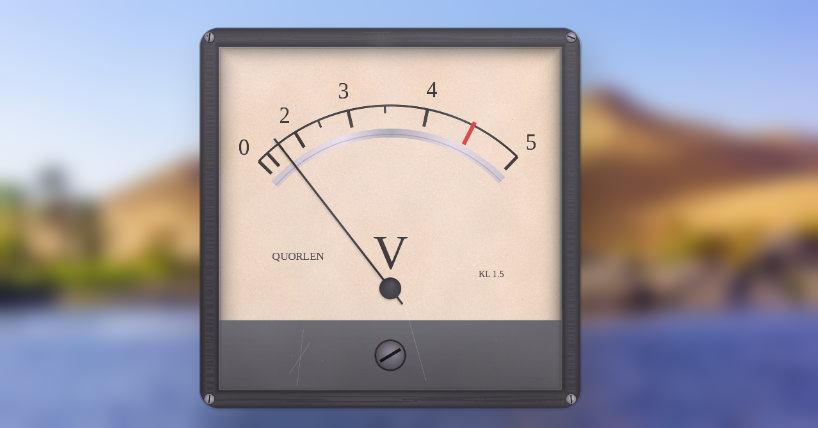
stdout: 1.5 V
